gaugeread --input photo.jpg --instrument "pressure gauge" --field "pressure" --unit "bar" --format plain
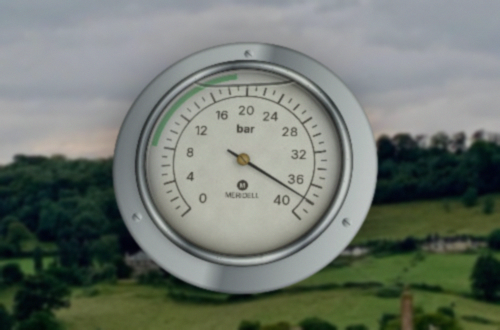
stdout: 38 bar
